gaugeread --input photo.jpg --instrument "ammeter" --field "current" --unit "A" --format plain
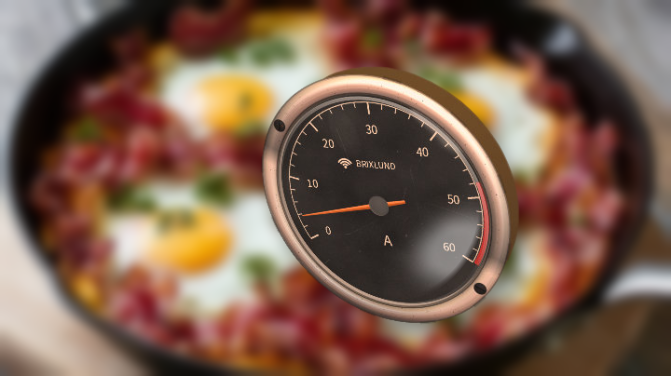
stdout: 4 A
